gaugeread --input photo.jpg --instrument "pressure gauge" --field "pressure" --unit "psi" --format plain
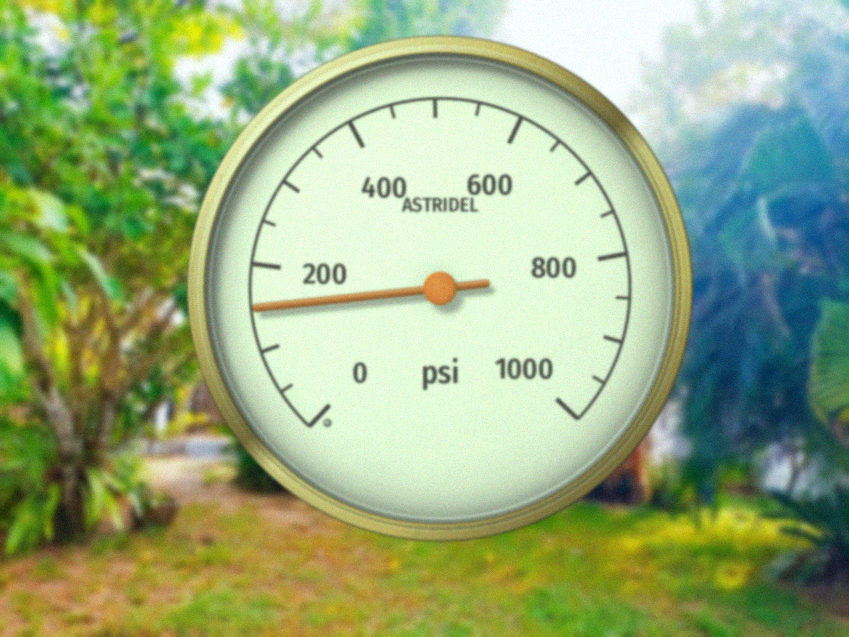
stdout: 150 psi
